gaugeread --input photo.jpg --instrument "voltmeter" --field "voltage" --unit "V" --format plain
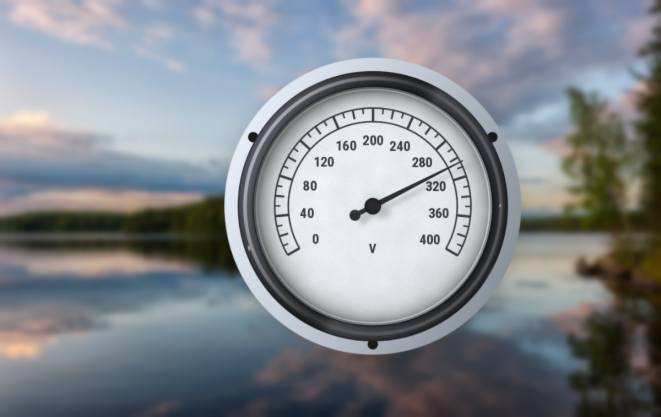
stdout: 305 V
